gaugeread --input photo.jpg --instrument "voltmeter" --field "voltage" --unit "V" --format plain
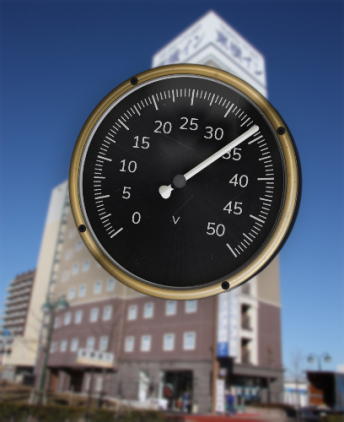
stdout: 34 V
